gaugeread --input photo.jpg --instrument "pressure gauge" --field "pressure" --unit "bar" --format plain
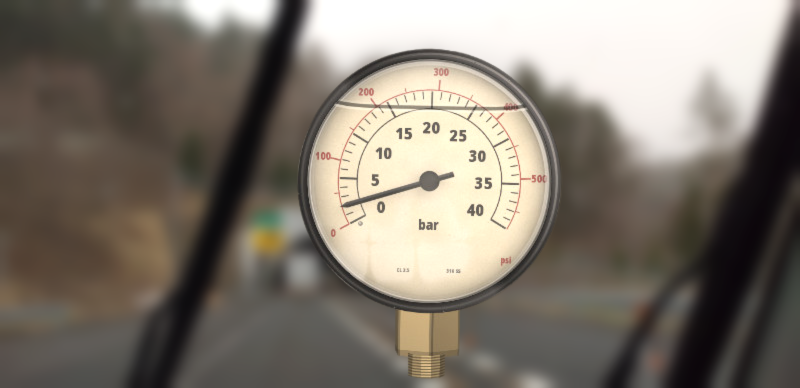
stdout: 2 bar
